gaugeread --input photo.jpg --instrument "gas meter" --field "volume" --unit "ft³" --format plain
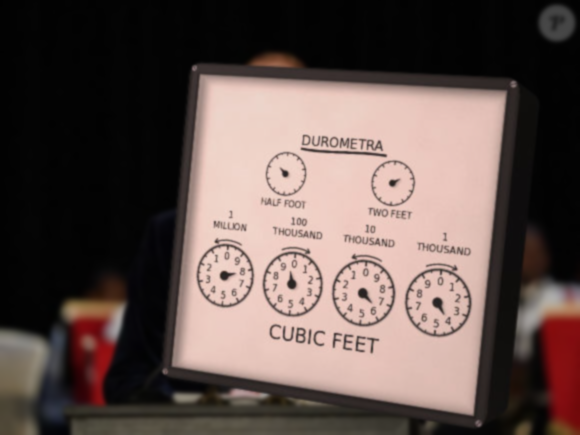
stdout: 796400 ft³
